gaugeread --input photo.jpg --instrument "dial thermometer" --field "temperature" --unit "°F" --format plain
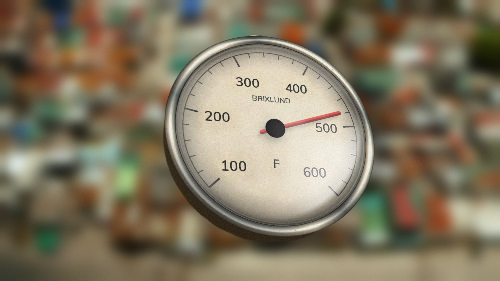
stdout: 480 °F
